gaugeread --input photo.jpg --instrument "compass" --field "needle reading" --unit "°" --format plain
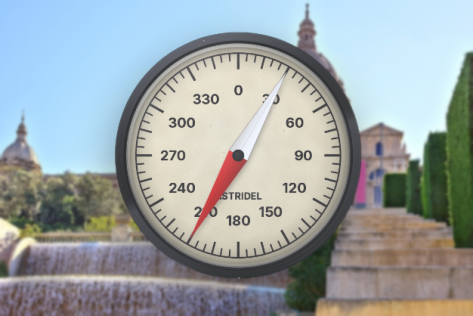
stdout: 210 °
